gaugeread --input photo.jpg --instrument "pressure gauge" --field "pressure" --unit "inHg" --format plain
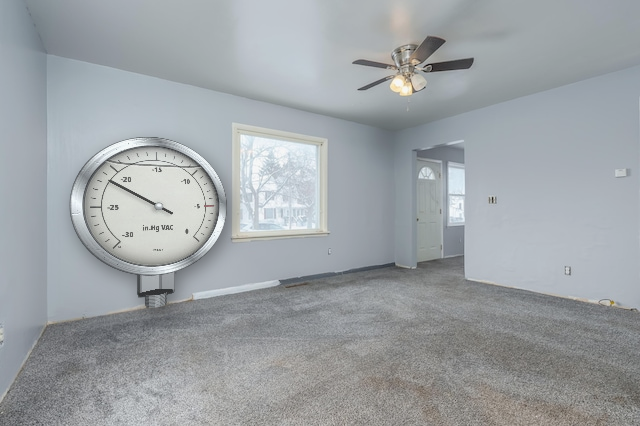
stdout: -21.5 inHg
